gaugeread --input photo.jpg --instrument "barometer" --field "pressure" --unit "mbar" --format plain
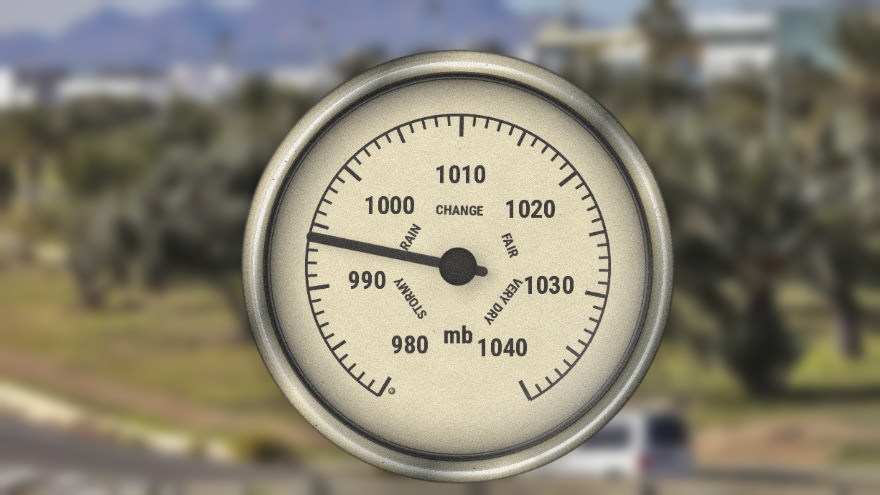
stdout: 994 mbar
